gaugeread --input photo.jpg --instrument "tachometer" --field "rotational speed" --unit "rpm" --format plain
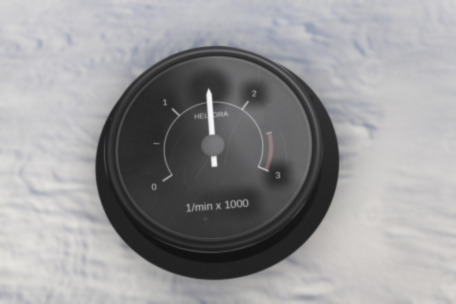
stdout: 1500 rpm
